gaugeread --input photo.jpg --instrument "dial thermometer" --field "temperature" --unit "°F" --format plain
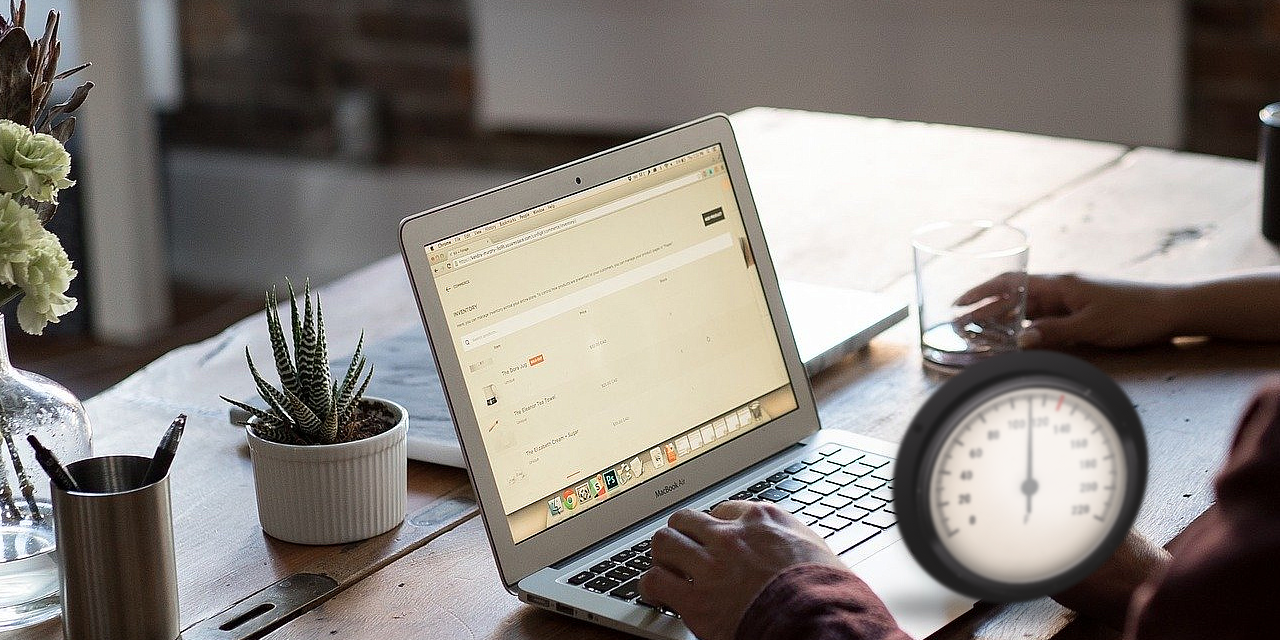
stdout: 110 °F
